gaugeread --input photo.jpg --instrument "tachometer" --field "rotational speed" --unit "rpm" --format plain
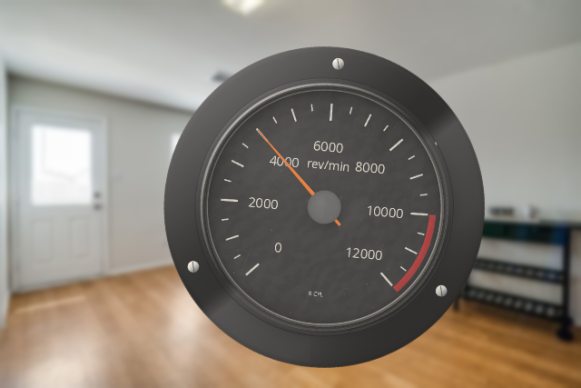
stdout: 4000 rpm
